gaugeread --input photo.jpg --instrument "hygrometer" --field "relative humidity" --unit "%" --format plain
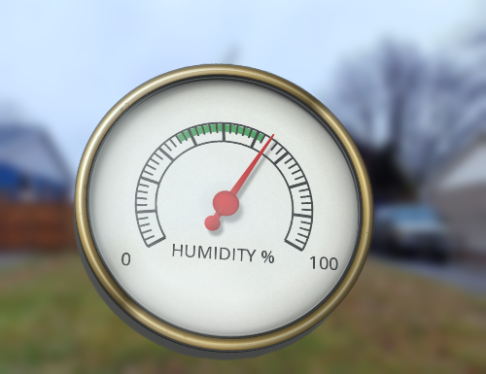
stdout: 64 %
